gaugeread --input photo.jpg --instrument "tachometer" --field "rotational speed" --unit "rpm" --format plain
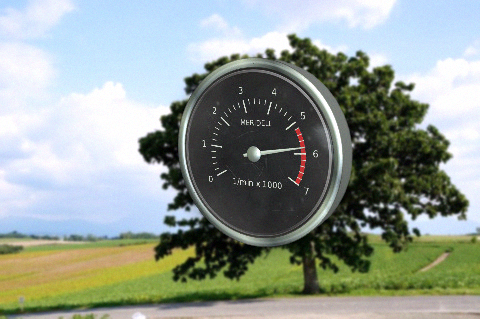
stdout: 5800 rpm
